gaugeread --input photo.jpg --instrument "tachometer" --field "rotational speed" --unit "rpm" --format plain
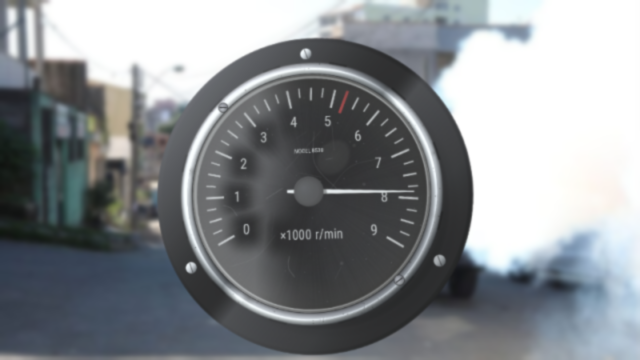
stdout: 7875 rpm
